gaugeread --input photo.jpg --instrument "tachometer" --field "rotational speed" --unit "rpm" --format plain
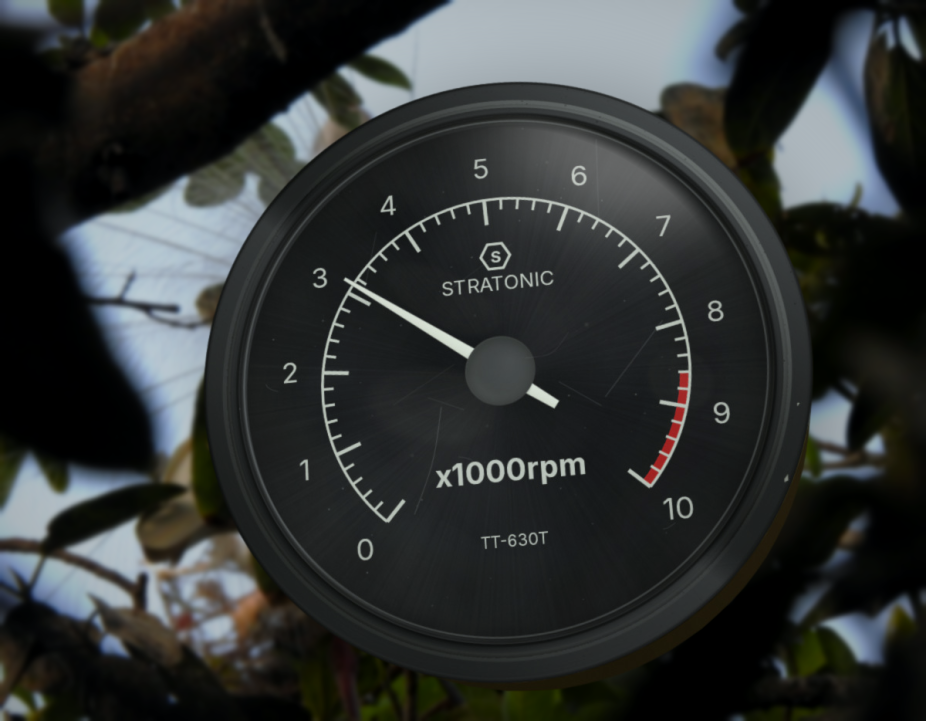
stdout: 3100 rpm
